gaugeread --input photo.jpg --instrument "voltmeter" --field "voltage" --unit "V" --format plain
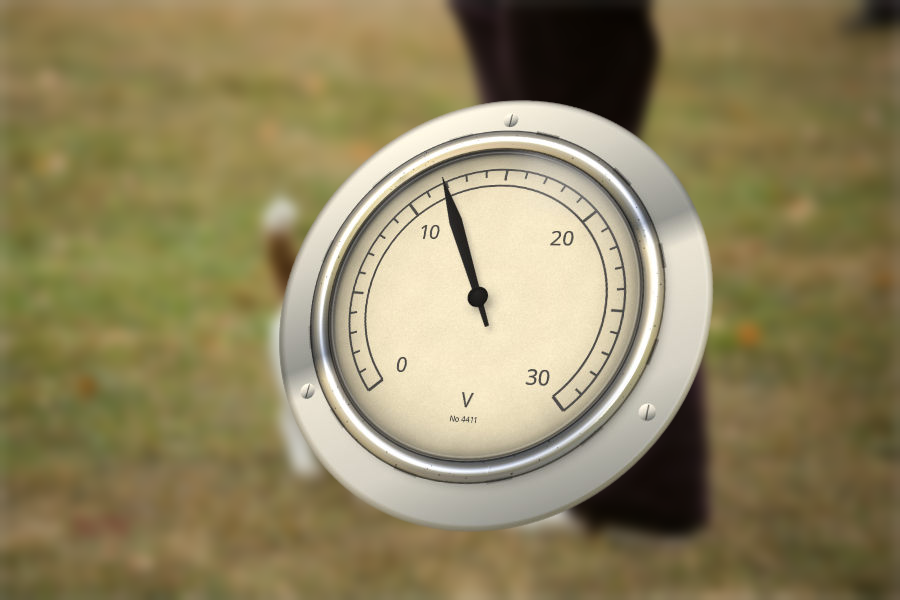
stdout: 12 V
